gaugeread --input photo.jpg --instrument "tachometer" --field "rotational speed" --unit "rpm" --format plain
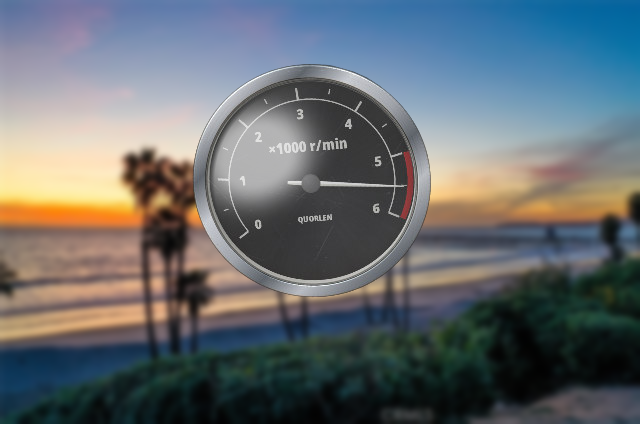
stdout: 5500 rpm
